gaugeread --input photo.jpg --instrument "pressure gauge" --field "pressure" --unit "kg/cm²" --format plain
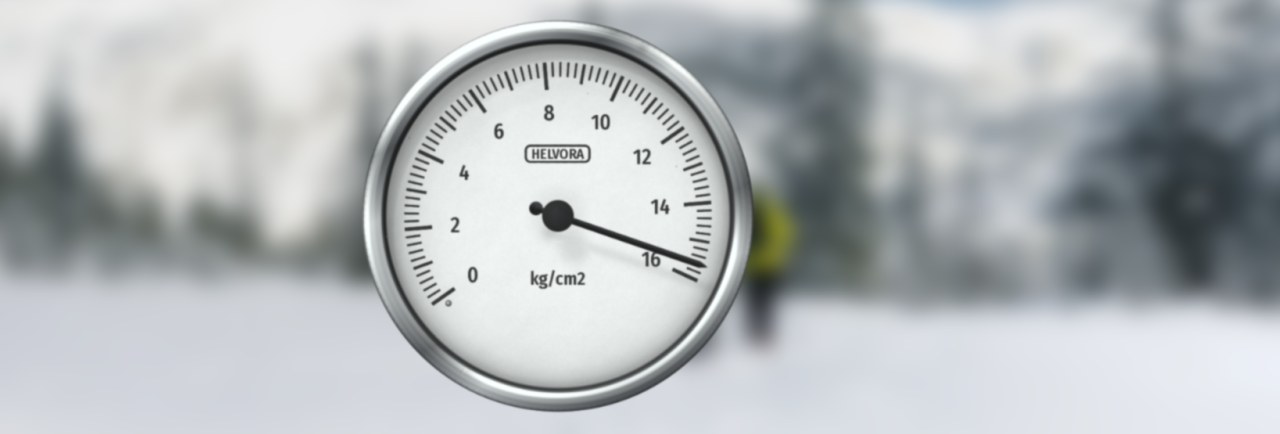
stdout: 15.6 kg/cm²
